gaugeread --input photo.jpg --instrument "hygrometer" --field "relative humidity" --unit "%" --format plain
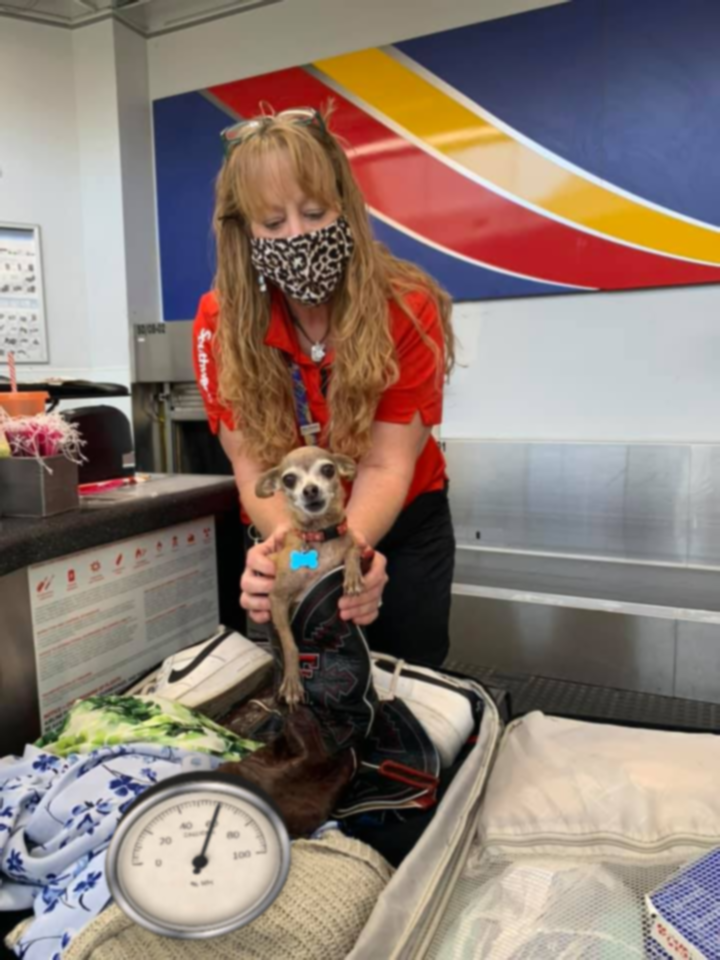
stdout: 60 %
